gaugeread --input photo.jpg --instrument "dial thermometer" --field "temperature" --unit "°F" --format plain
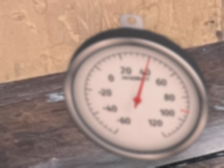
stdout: 40 °F
